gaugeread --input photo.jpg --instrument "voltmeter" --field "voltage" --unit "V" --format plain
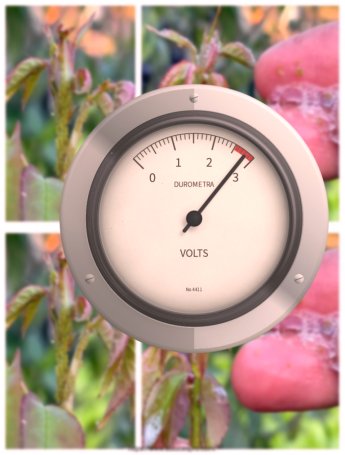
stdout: 2.8 V
